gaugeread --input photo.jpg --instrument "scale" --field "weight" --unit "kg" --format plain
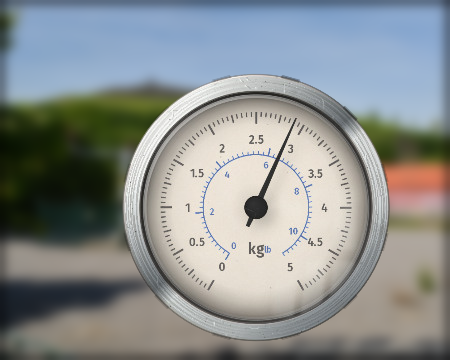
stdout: 2.9 kg
